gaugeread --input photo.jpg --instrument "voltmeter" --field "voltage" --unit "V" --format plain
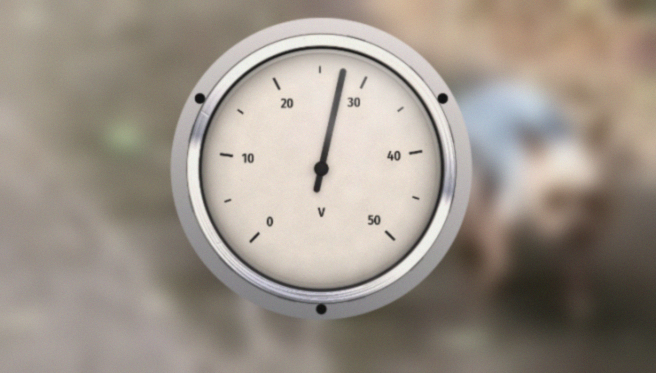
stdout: 27.5 V
